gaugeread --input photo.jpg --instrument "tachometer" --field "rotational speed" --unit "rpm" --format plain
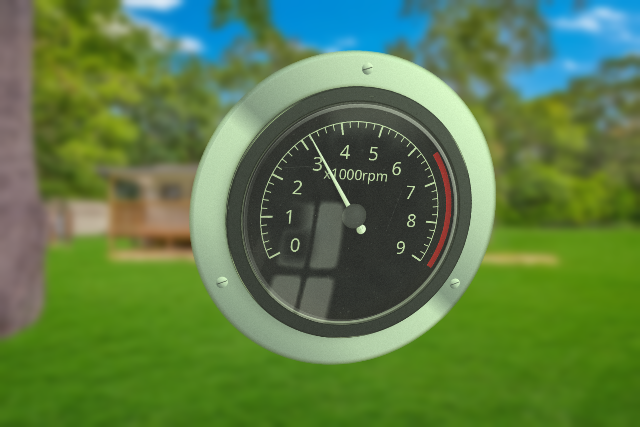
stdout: 3200 rpm
